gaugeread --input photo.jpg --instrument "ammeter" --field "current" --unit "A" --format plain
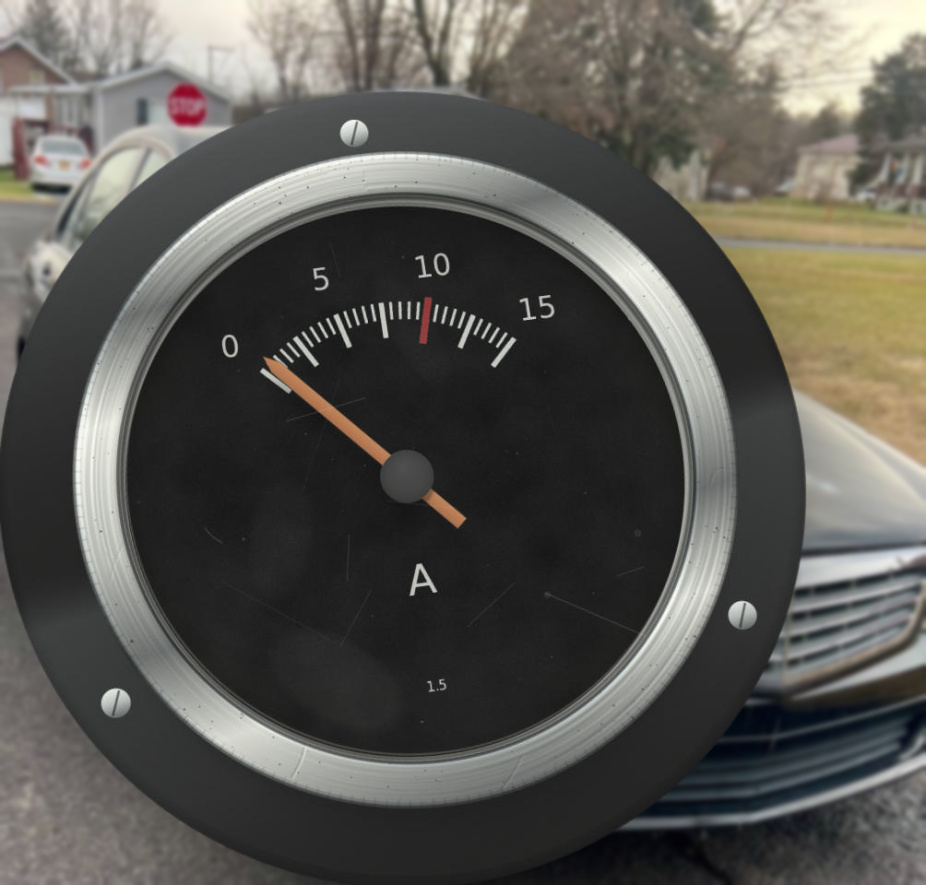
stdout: 0.5 A
